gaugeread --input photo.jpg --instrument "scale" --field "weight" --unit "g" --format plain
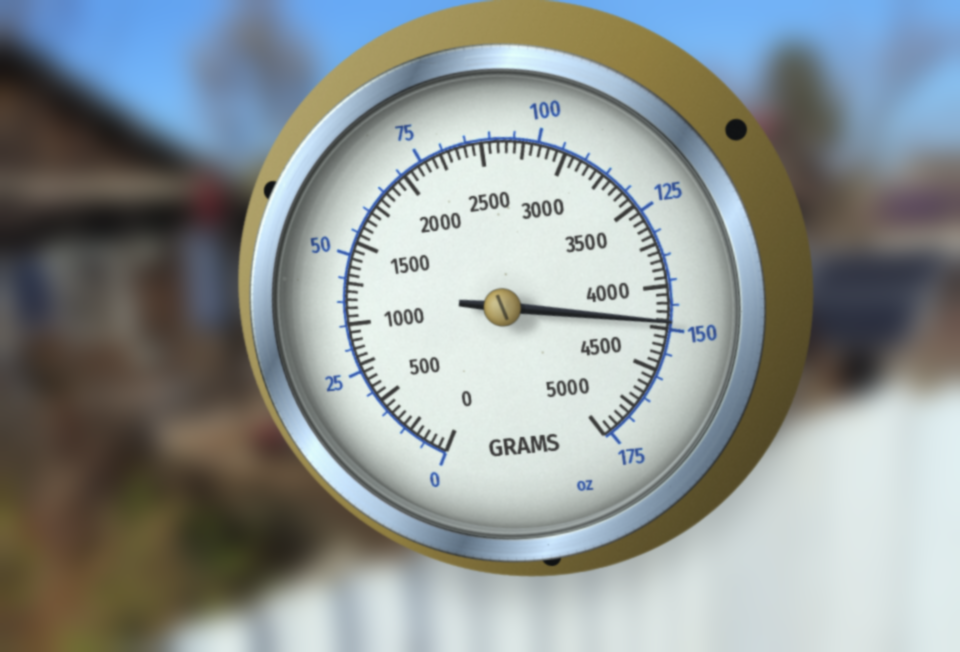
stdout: 4200 g
